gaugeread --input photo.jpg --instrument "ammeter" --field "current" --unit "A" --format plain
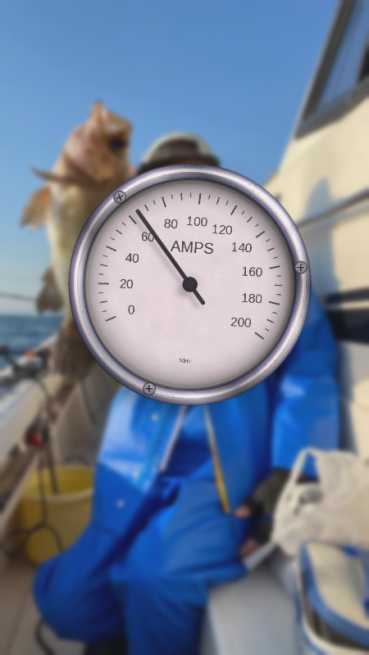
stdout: 65 A
